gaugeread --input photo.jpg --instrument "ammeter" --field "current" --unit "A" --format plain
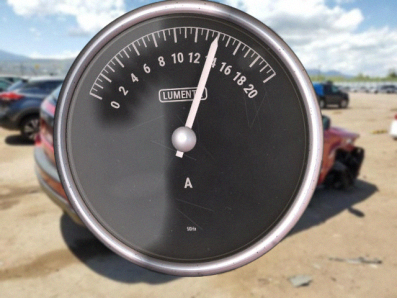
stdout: 14 A
